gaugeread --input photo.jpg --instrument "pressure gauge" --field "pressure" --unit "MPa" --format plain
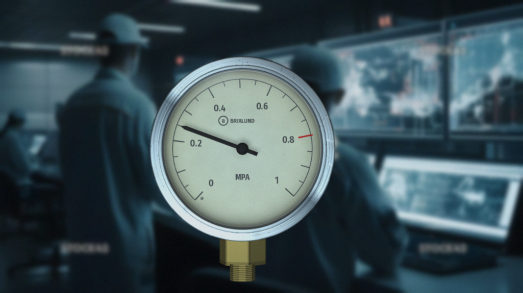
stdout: 0.25 MPa
